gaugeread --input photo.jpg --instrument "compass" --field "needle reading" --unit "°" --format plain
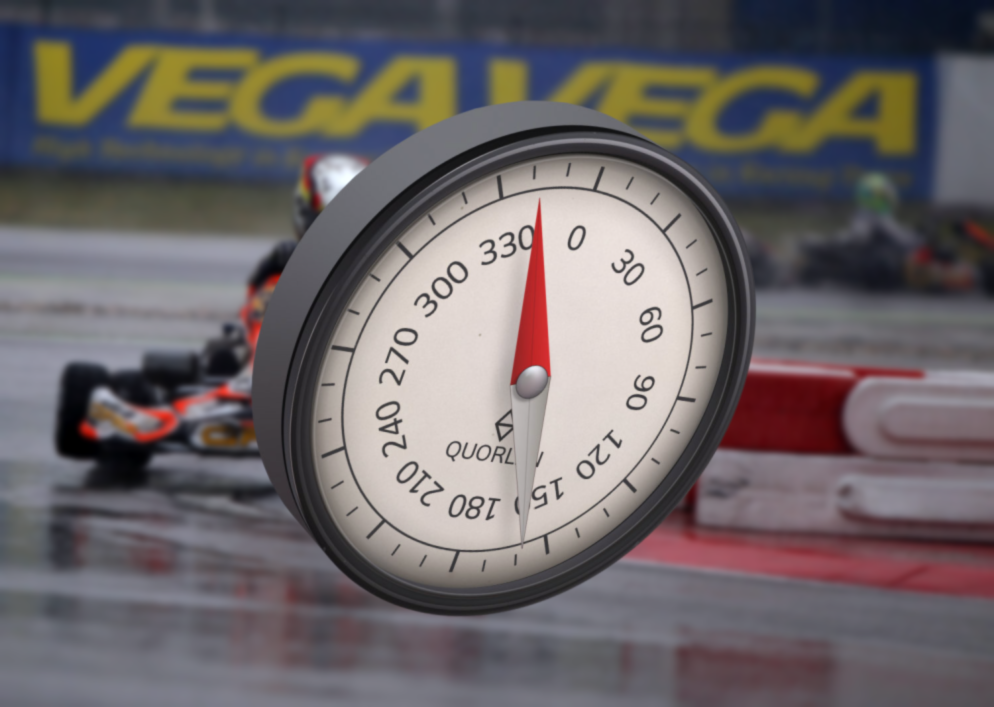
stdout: 340 °
